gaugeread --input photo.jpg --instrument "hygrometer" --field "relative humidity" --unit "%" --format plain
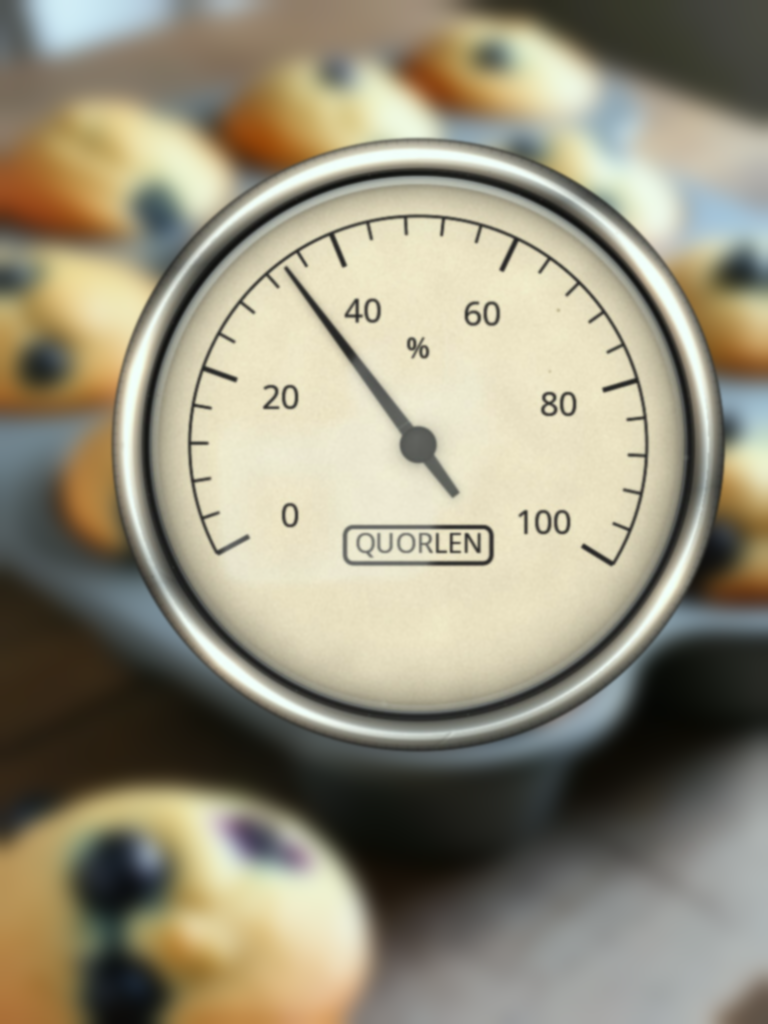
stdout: 34 %
